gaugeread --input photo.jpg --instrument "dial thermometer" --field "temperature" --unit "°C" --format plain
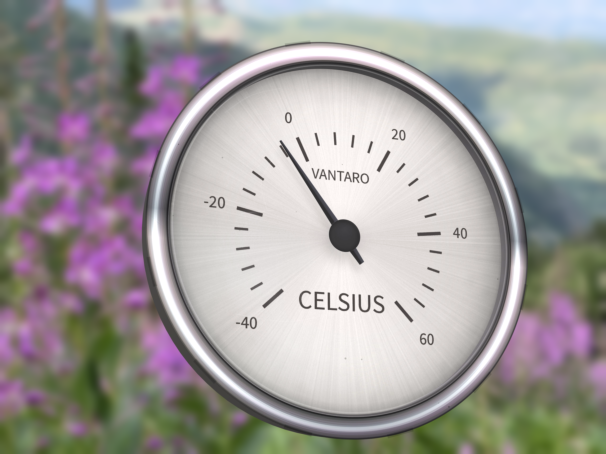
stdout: -4 °C
